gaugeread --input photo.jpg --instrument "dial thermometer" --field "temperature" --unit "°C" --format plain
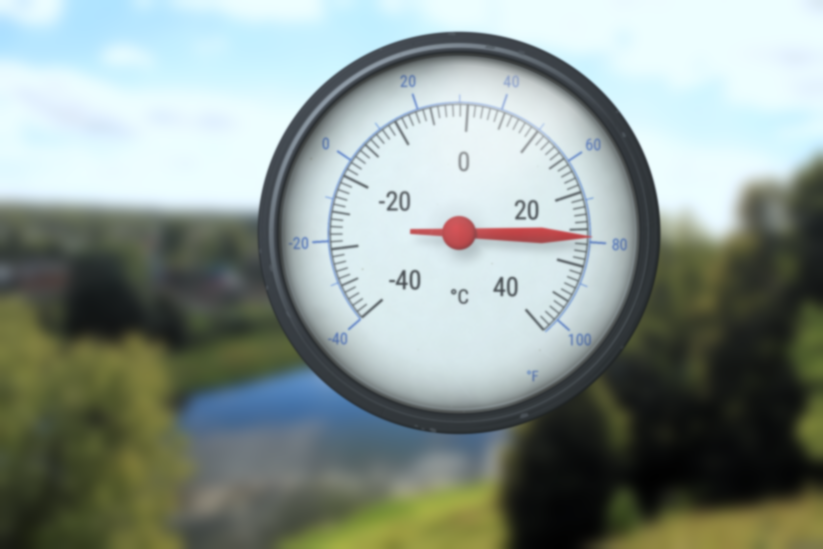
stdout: 26 °C
